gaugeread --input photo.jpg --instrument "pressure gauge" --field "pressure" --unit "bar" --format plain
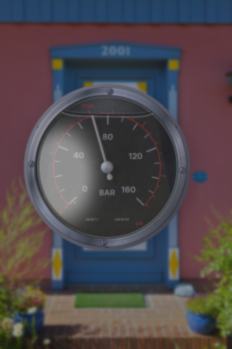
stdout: 70 bar
